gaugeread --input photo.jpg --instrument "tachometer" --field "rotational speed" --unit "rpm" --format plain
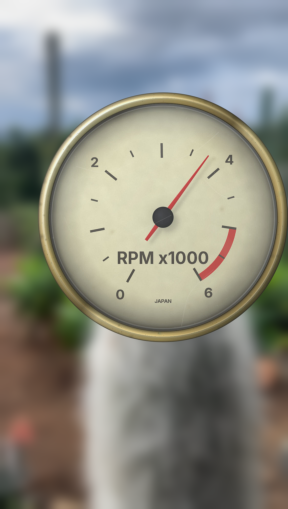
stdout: 3750 rpm
